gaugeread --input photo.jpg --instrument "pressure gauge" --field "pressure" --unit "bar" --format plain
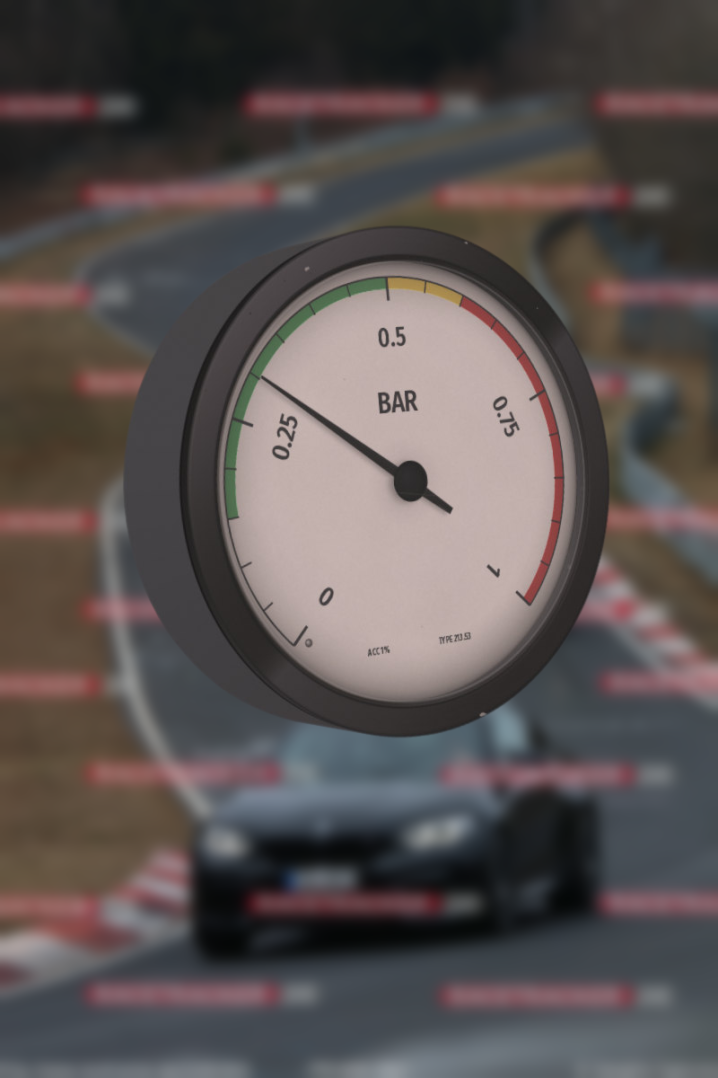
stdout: 0.3 bar
